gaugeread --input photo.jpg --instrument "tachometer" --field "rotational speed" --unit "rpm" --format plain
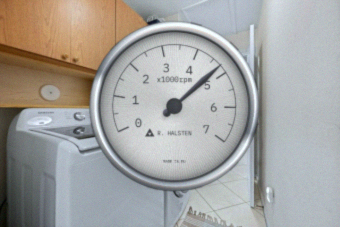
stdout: 4750 rpm
